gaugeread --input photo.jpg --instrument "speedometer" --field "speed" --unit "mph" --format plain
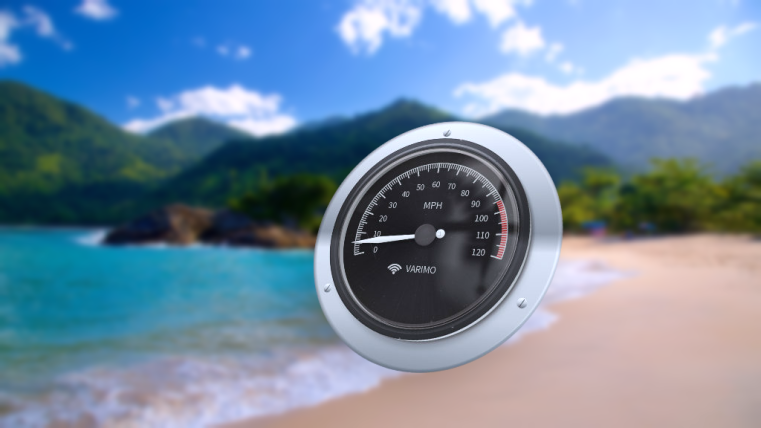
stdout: 5 mph
